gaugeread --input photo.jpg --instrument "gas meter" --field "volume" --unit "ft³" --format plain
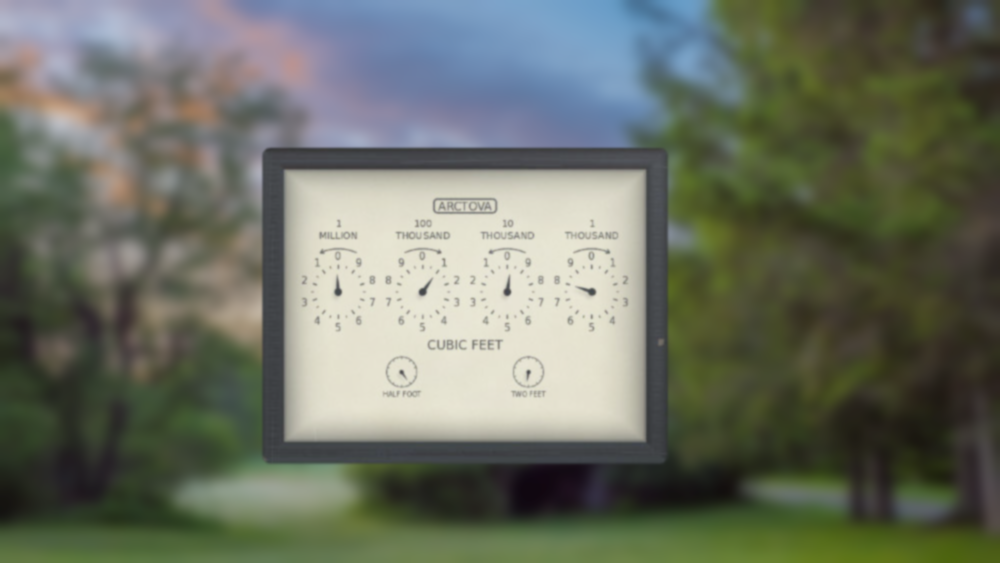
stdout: 9800 ft³
